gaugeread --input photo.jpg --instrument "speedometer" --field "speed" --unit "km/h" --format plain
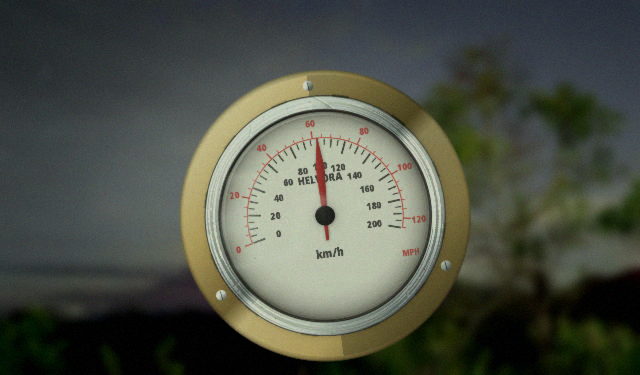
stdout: 100 km/h
